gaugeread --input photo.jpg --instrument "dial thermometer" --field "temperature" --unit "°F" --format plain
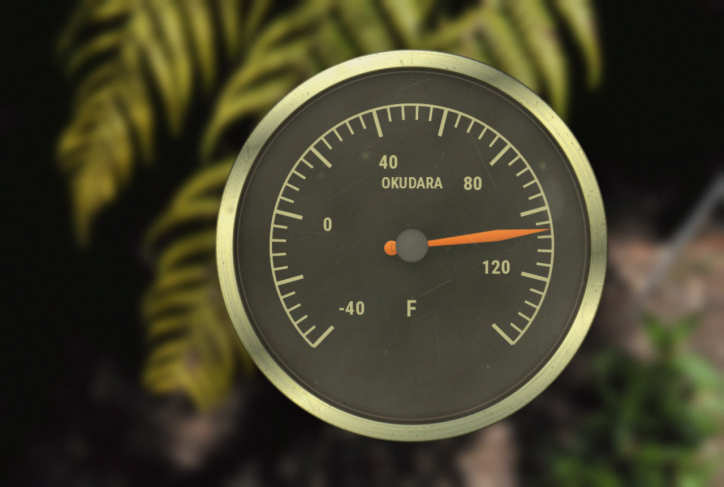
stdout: 106 °F
